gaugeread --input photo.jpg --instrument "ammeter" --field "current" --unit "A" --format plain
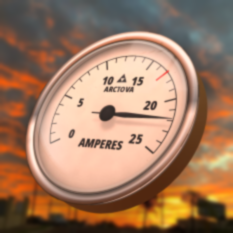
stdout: 22 A
